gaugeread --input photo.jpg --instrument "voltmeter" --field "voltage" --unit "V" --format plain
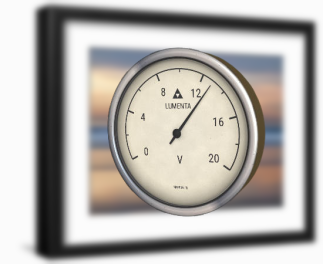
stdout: 13 V
